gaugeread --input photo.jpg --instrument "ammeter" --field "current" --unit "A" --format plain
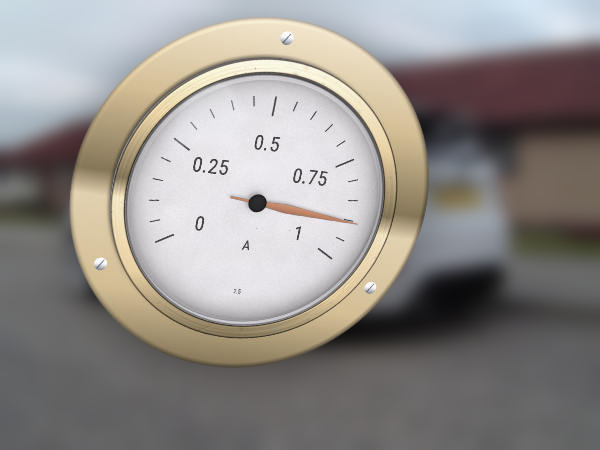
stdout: 0.9 A
